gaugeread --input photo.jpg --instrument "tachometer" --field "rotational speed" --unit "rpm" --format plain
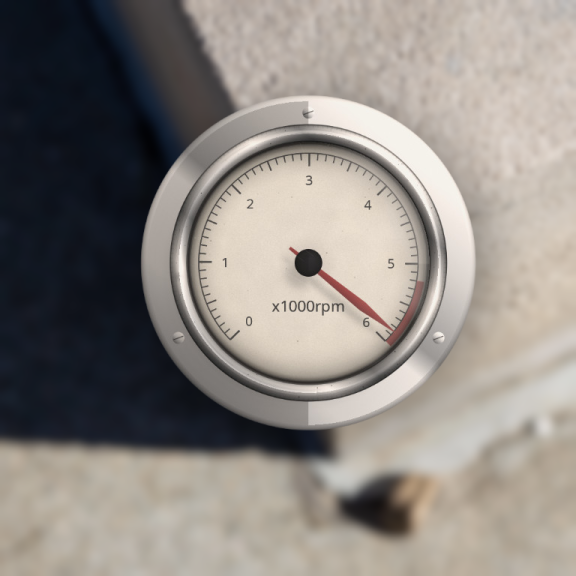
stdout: 5850 rpm
